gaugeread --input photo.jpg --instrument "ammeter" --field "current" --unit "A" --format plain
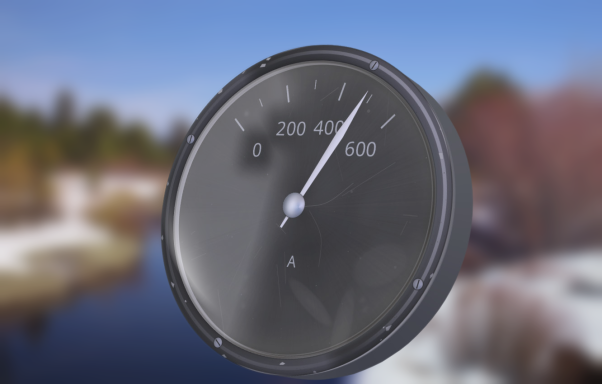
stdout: 500 A
